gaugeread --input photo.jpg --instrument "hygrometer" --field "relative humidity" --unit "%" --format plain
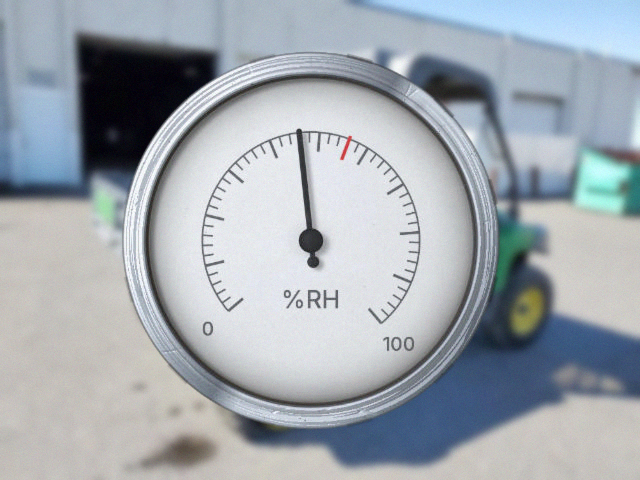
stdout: 46 %
